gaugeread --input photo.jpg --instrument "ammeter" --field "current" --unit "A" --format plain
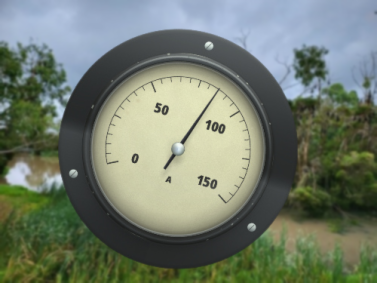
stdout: 85 A
